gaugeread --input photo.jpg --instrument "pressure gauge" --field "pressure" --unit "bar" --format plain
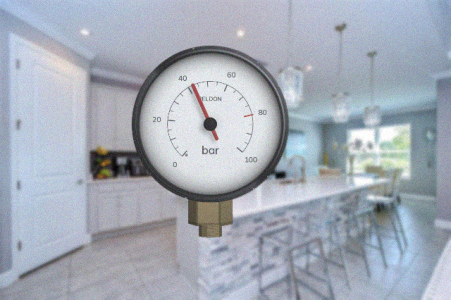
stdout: 42.5 bar
